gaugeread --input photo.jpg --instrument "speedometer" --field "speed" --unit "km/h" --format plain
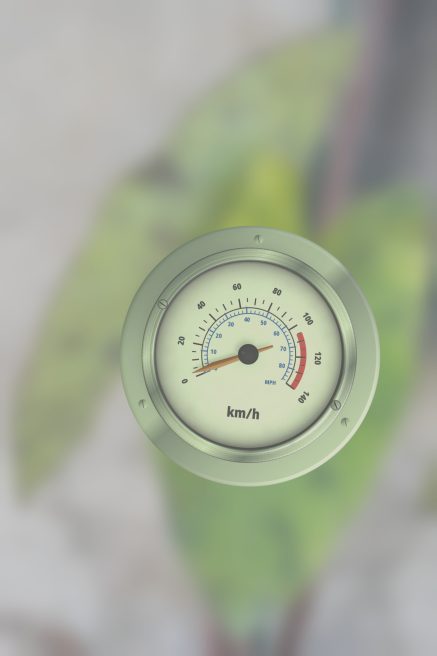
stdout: 2.5 km/h
